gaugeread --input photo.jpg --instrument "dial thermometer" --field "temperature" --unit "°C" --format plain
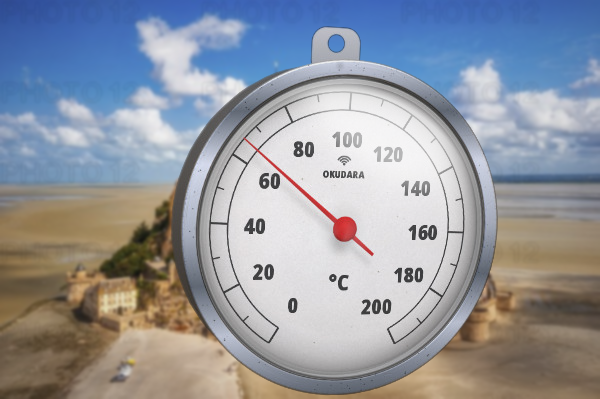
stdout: 65 °C
